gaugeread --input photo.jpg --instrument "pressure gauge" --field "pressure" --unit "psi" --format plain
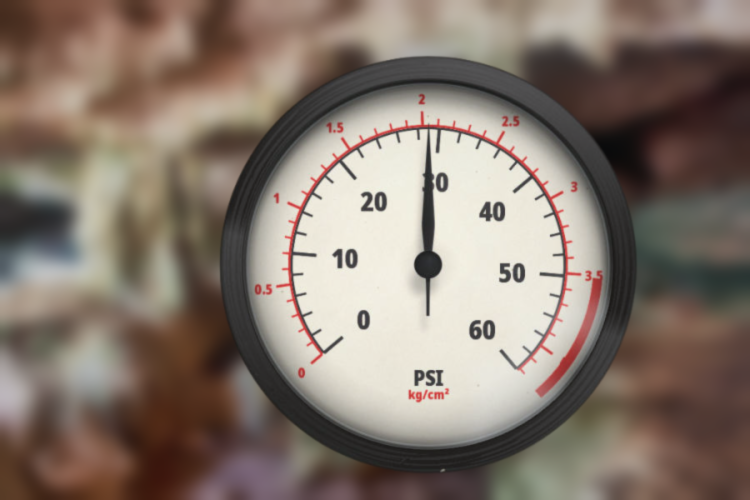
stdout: 29 psi
